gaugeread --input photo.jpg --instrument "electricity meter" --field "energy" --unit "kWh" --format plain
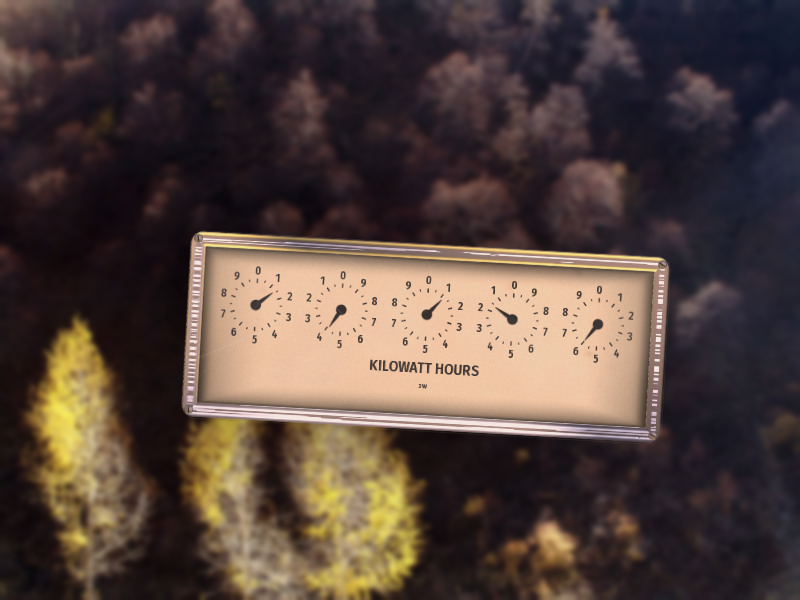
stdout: 14116 kWh
